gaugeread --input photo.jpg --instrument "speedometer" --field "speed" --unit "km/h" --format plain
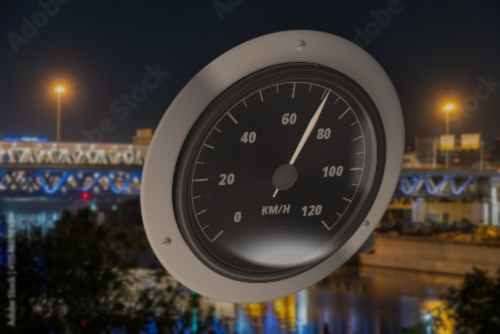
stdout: 70 km/h
